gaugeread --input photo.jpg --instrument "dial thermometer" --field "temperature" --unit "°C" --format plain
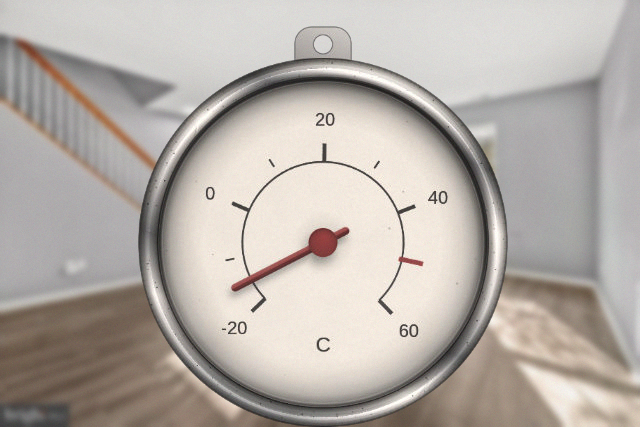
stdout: -15 °C
